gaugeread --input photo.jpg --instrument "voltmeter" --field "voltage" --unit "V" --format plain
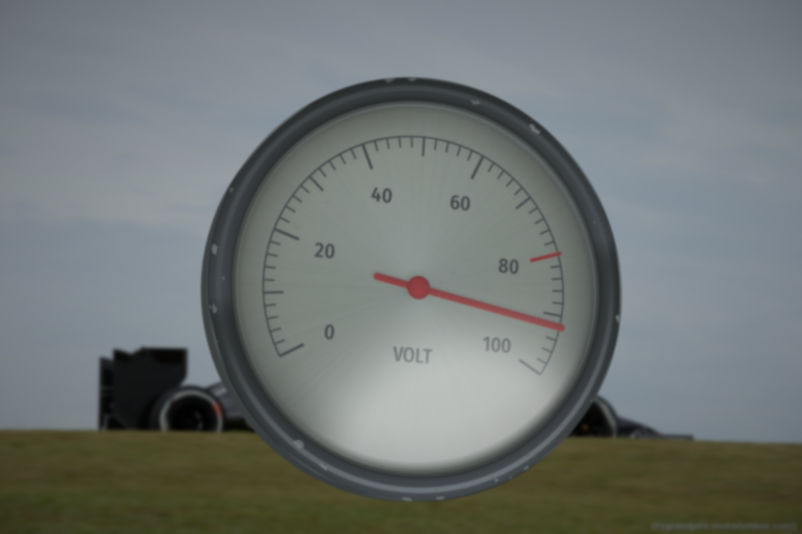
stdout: 92 V
